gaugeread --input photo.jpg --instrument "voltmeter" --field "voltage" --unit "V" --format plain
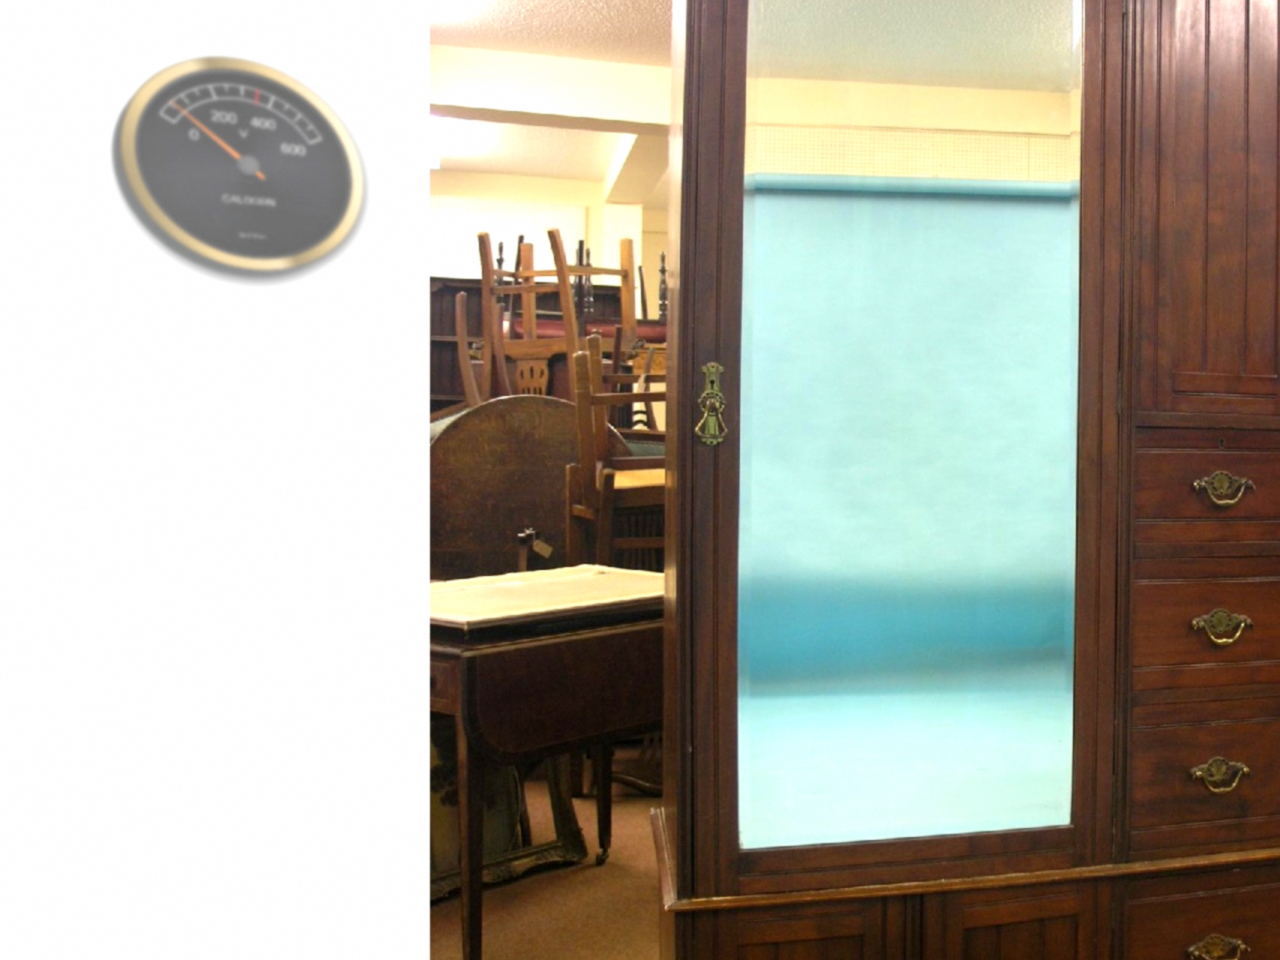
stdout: 50 V
